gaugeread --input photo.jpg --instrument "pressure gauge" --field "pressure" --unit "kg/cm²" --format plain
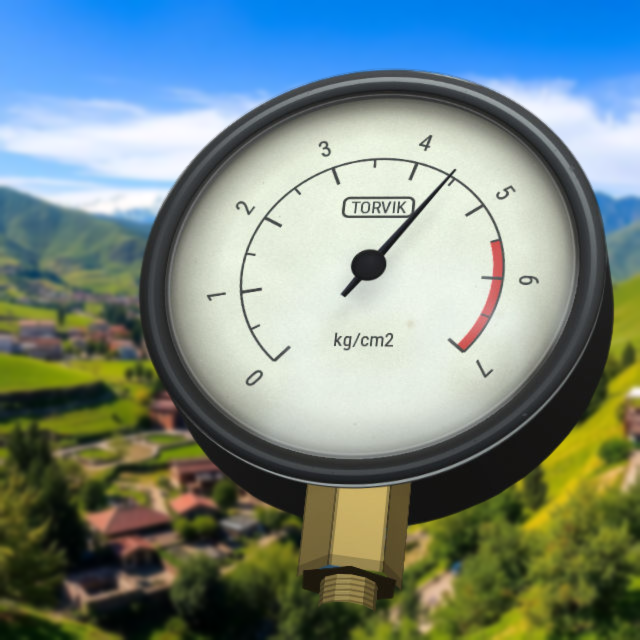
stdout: 4.5 kg/cm²
